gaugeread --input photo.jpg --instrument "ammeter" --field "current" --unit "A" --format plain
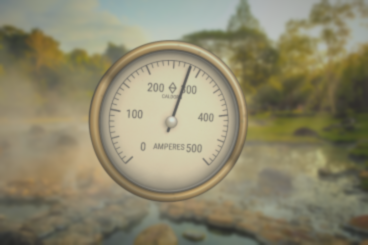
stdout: 280 A
